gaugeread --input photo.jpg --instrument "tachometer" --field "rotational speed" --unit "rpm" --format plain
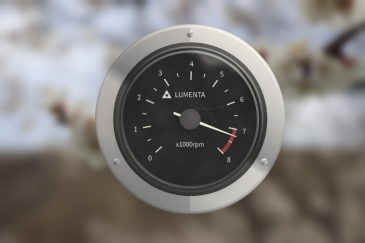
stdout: 7250 rpm
